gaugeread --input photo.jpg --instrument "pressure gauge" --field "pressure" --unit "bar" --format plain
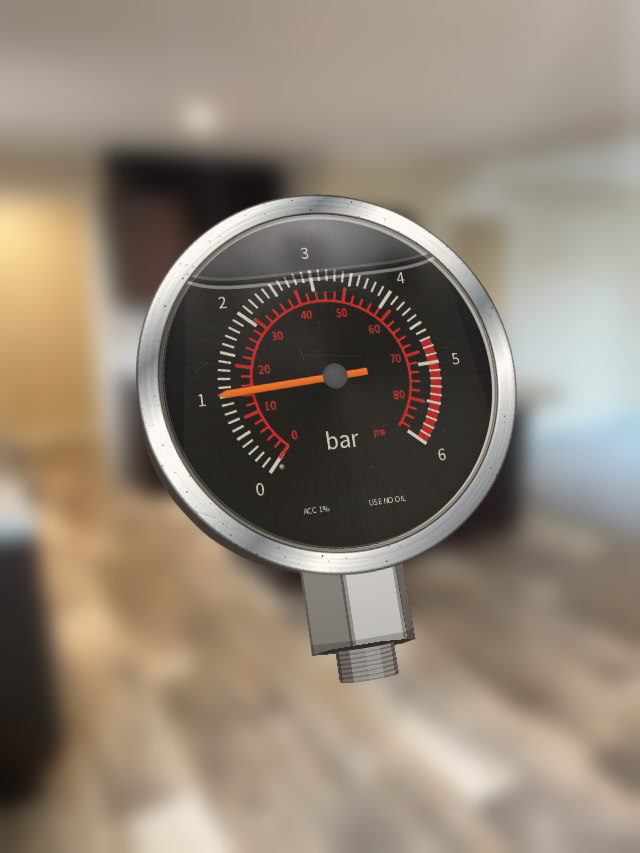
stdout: 1 bar
